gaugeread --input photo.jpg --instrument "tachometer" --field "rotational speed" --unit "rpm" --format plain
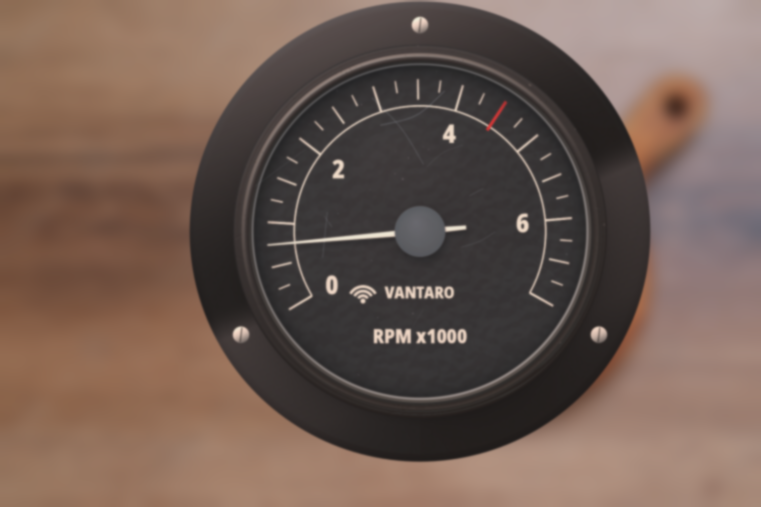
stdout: 750 rpm
